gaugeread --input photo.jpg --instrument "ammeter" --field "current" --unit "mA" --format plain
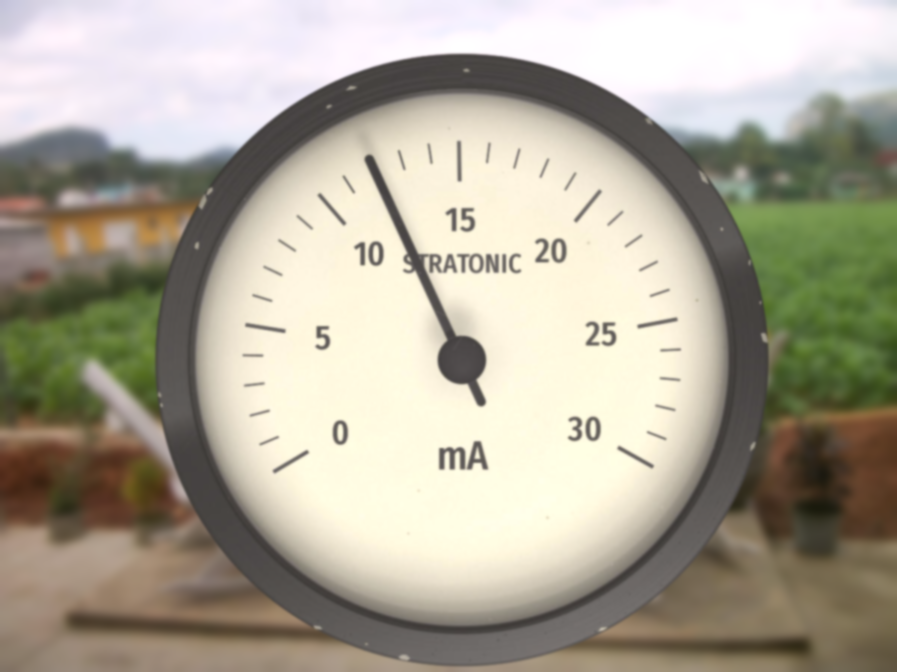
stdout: 12 mA
